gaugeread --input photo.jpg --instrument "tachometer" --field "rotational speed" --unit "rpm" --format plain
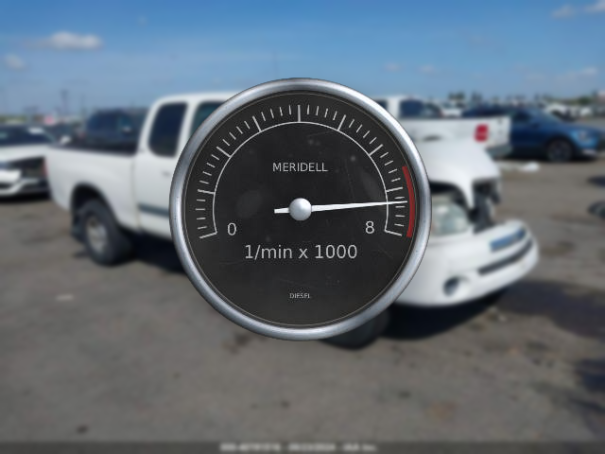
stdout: 7300 rpm
